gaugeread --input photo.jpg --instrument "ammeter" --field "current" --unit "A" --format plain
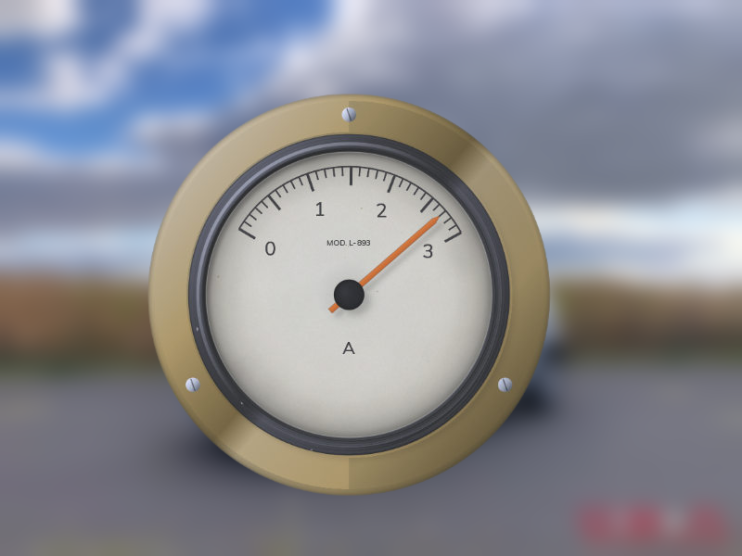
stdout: 2.7 A
